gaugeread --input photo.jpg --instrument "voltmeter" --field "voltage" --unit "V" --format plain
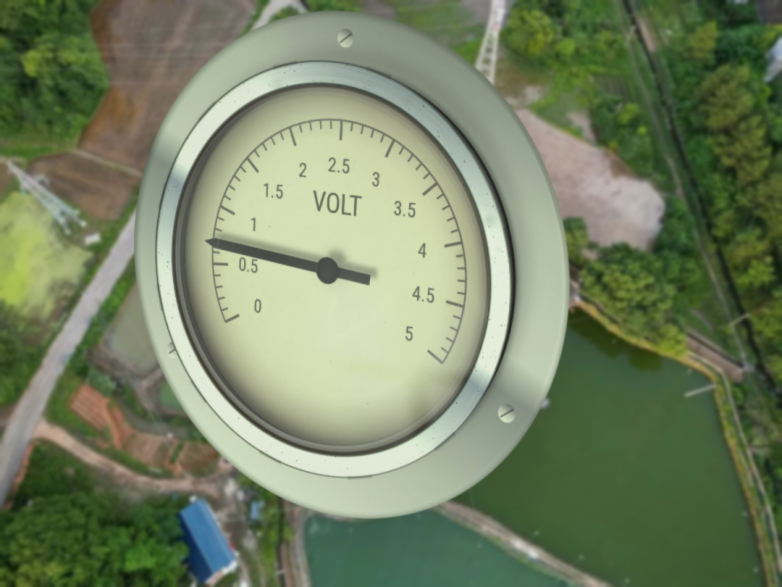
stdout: 0.7 V
